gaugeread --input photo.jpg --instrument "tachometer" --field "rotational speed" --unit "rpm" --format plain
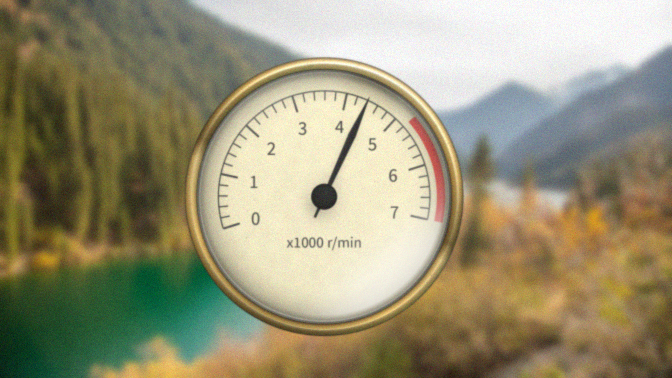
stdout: 4400 rpm
